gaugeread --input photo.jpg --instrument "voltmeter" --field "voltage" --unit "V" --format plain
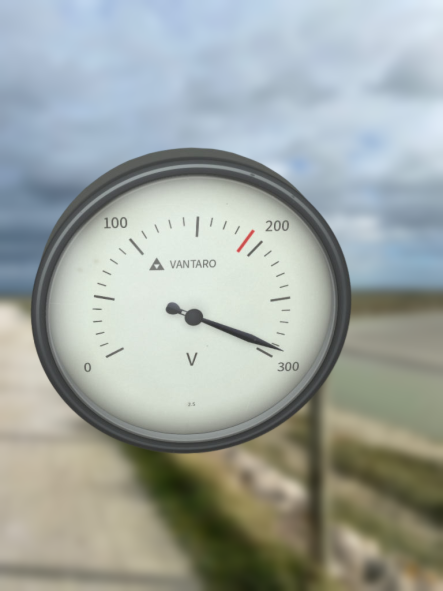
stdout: 290 V
